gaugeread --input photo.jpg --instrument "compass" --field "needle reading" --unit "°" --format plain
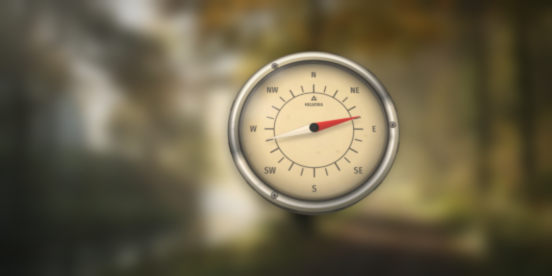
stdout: 75 °
